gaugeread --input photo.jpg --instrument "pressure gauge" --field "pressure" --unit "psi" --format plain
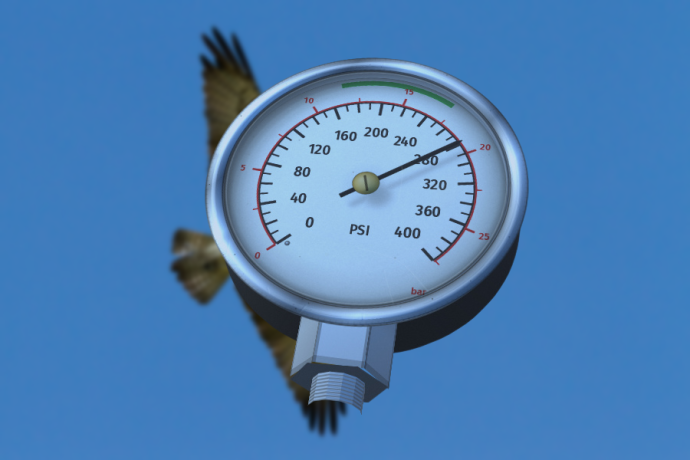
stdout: 280 psi
